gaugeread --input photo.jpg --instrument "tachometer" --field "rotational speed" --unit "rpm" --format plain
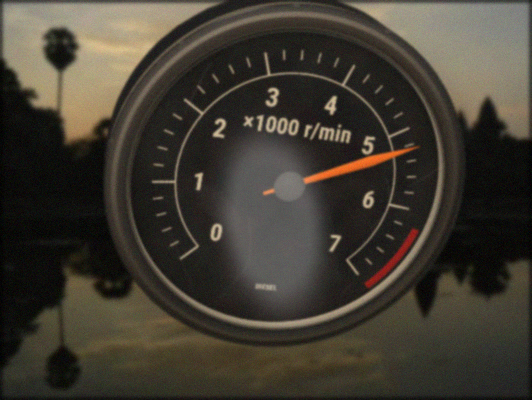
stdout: 5200 rpm
